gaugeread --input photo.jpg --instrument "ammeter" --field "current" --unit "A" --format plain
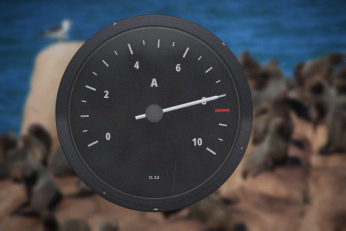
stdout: 8 A
